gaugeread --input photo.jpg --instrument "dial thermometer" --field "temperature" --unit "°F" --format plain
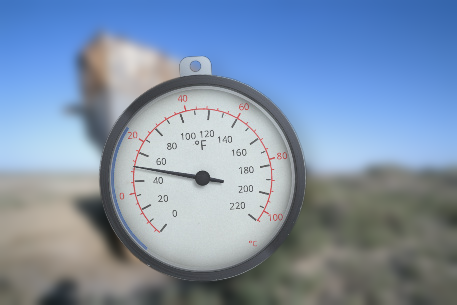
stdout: 50 °F
